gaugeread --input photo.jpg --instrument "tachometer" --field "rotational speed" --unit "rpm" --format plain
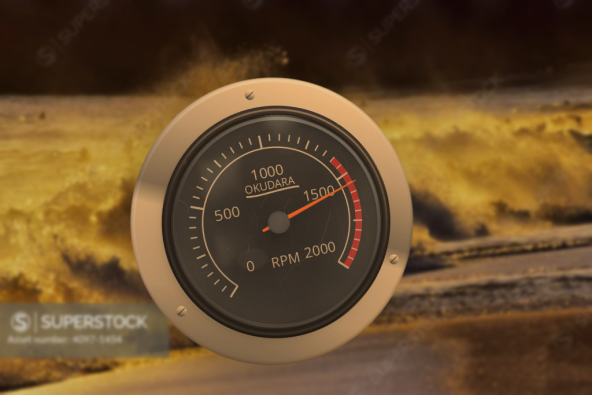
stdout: 1550 rpm
